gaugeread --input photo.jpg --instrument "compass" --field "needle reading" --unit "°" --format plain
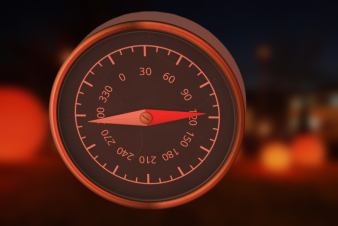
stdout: 115 °
